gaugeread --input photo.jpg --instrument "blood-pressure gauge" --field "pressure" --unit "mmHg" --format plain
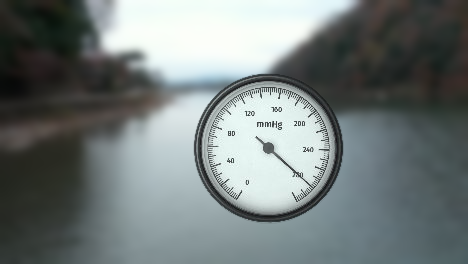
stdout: 280 mmHg
